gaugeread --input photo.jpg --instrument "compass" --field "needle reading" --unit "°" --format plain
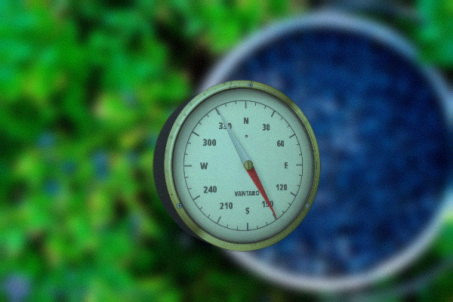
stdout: 150 °
